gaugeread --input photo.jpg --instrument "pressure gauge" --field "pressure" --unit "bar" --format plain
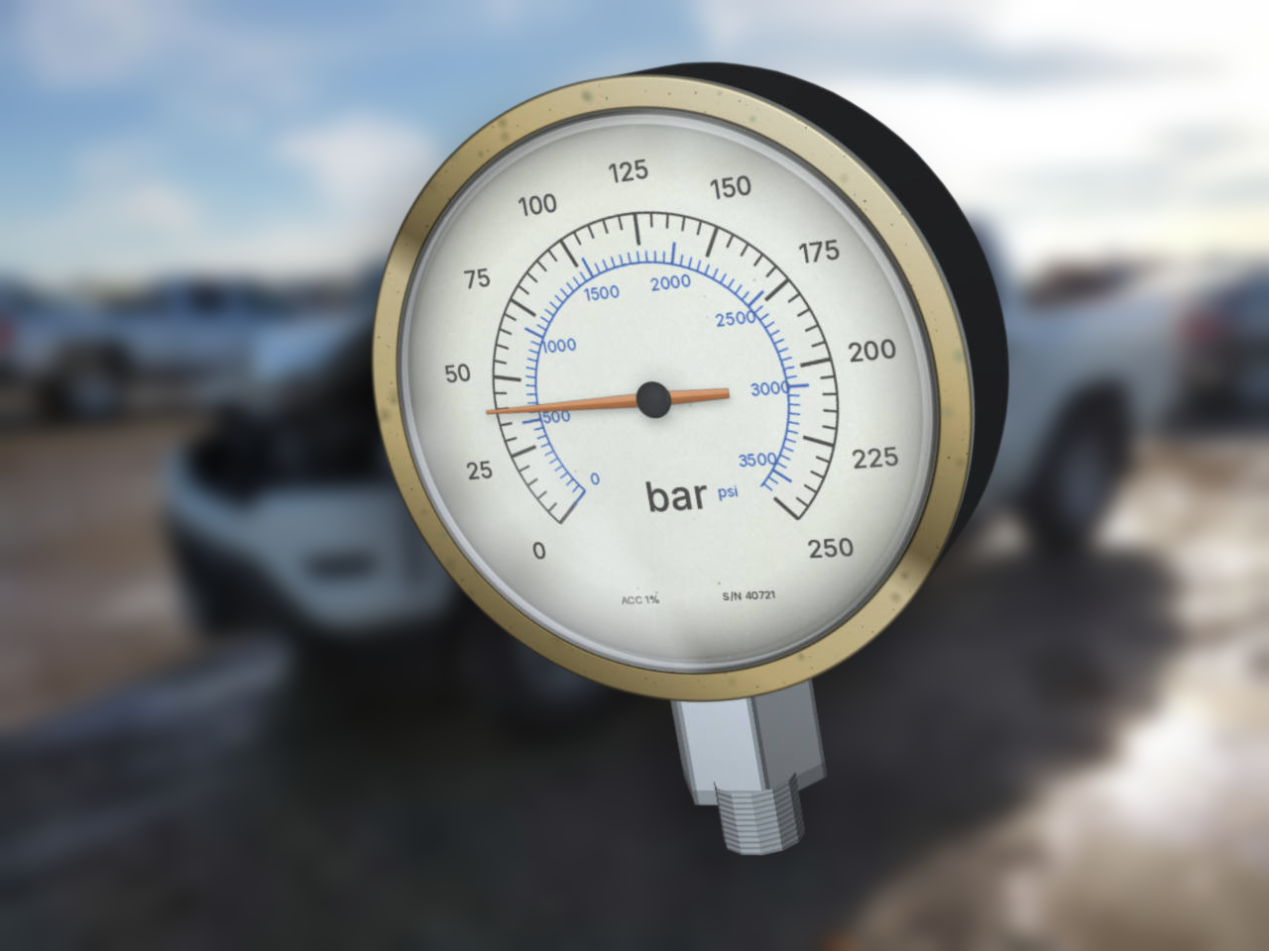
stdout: 40 bar
